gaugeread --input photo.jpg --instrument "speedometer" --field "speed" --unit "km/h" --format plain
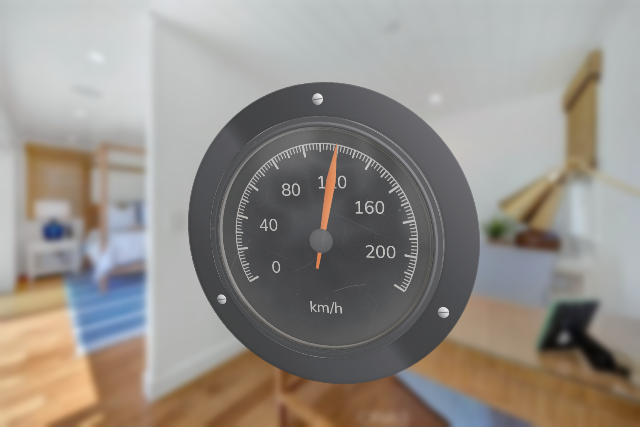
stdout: 120 km/h
